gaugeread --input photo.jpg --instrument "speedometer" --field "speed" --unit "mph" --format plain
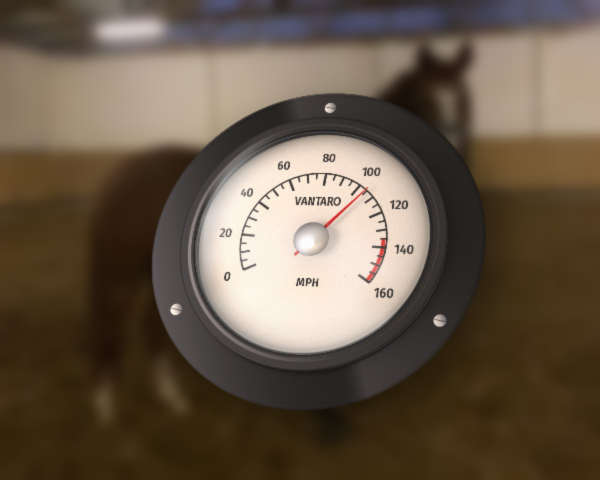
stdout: 105 mph
